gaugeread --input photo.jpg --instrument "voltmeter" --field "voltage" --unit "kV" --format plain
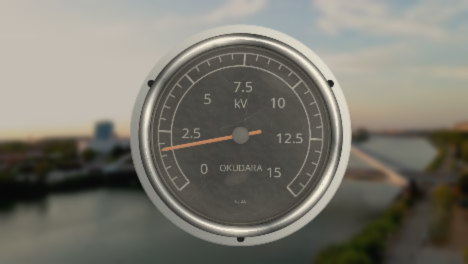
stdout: 1.75 kV
